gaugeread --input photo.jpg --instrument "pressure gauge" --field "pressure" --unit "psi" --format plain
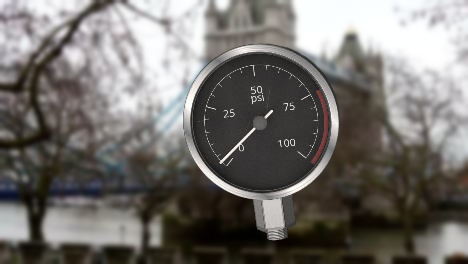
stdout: 2.5 psi
